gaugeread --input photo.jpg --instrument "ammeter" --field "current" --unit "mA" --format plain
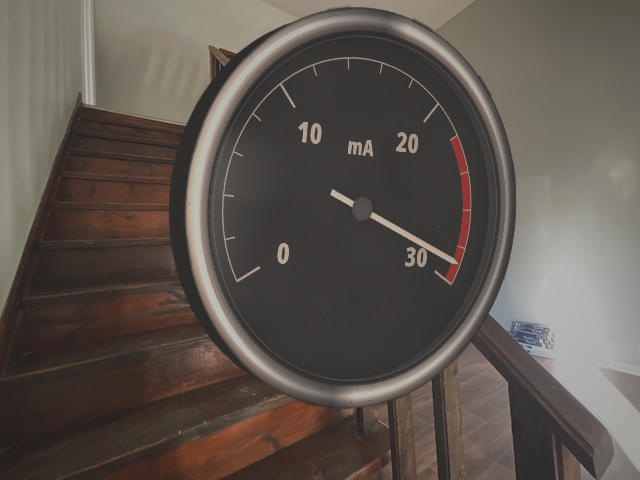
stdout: 29 mA
